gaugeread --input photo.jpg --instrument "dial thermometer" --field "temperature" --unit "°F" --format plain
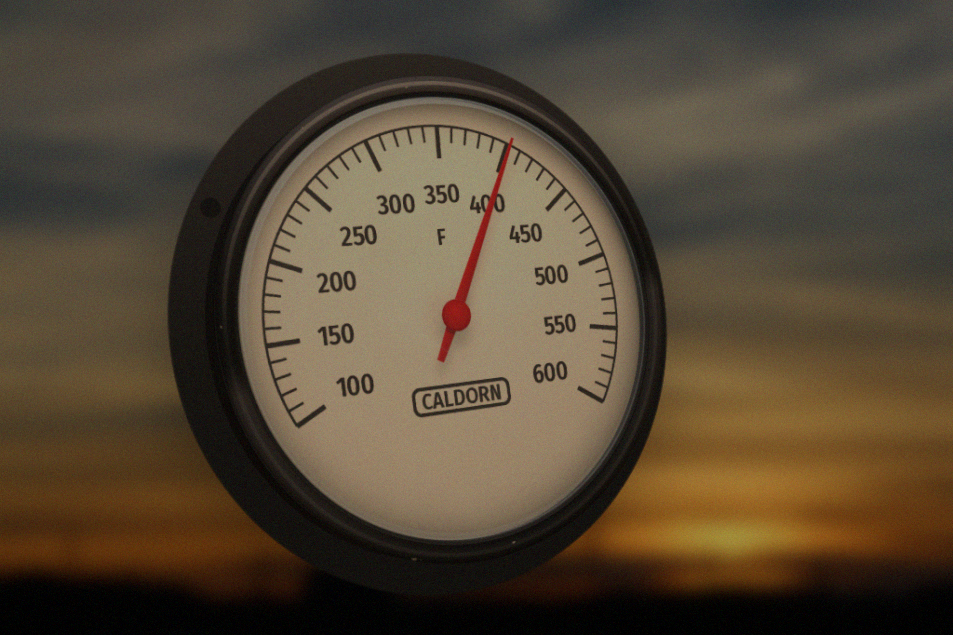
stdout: 400 °F
